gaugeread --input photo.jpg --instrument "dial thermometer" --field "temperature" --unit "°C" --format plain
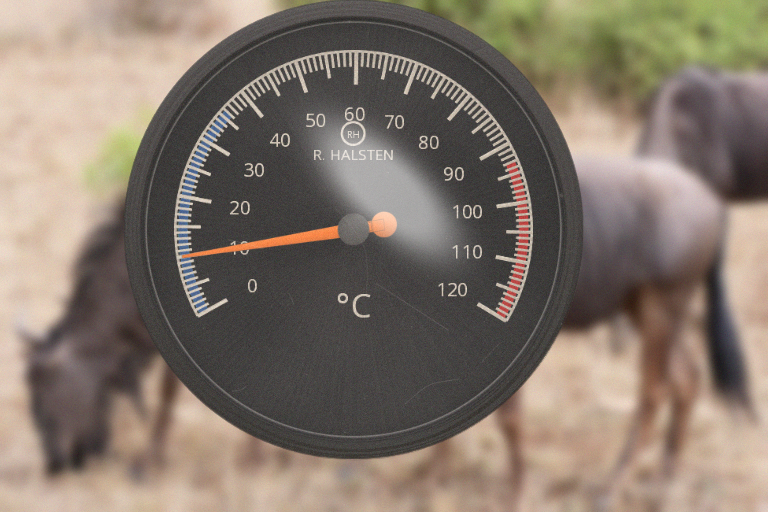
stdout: 10 °C
